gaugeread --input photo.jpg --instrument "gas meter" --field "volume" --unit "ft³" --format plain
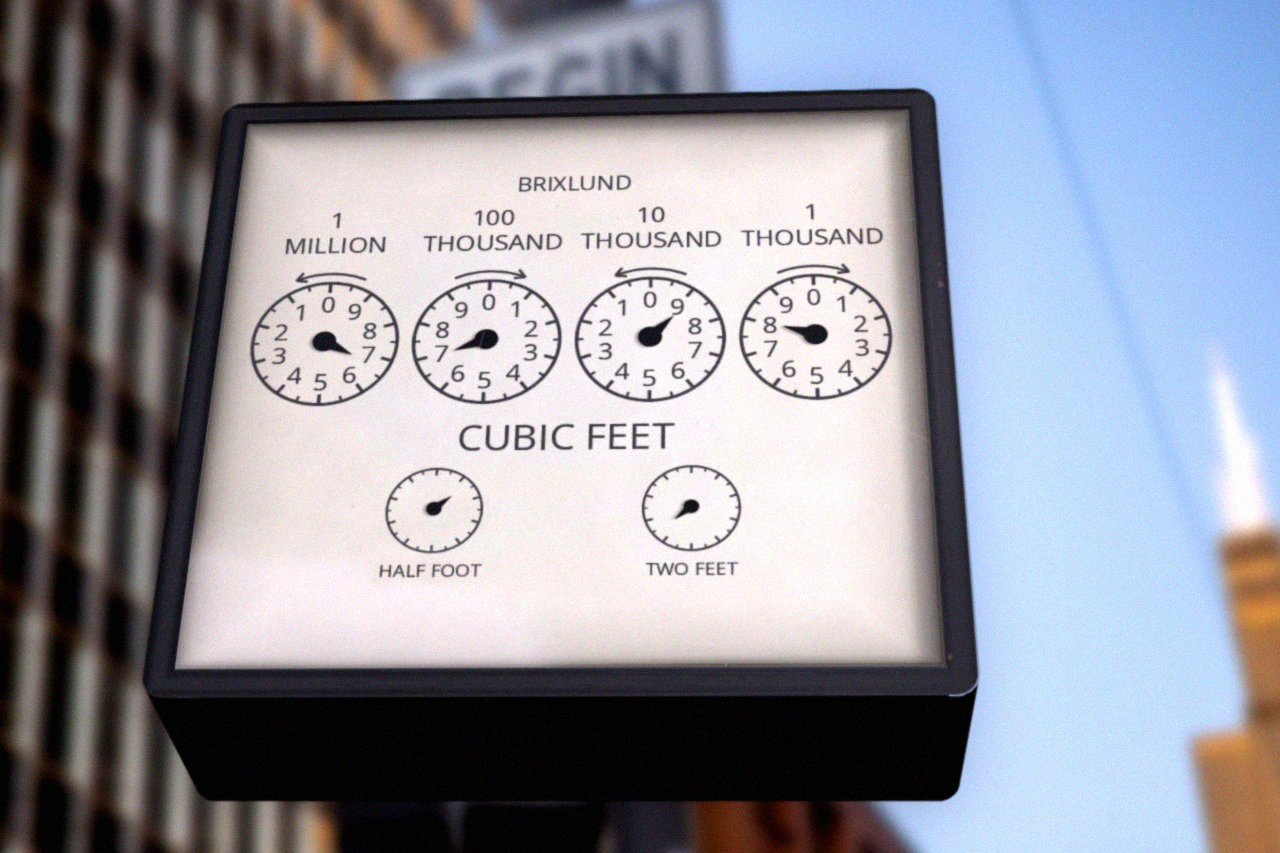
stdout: 668800 ft³
